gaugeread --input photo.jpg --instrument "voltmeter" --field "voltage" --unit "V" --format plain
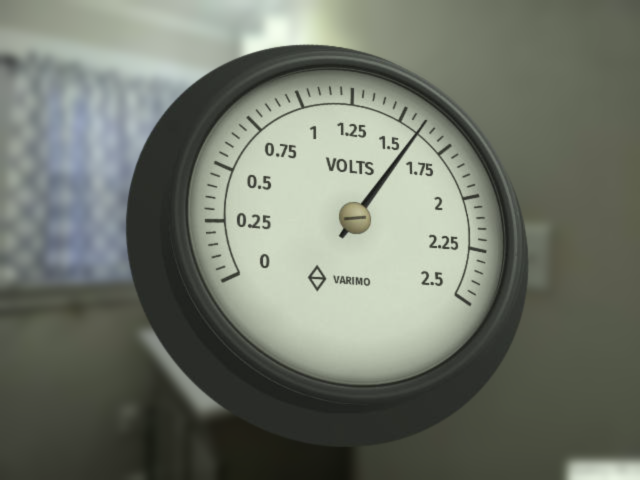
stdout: 1.6 V
